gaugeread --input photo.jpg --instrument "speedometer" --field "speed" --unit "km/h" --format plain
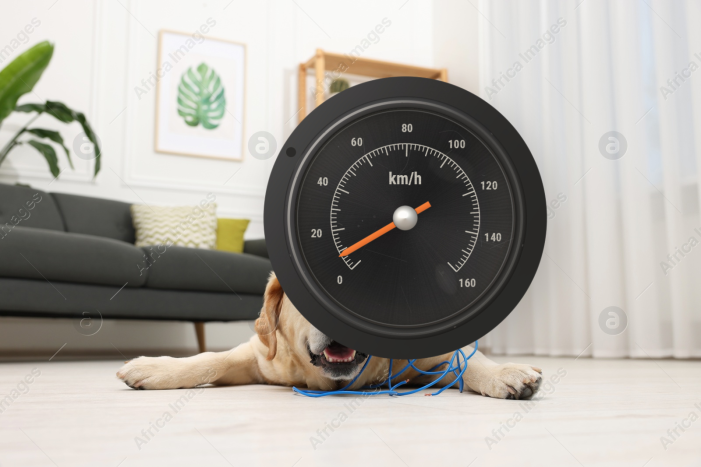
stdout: 8 km/h
